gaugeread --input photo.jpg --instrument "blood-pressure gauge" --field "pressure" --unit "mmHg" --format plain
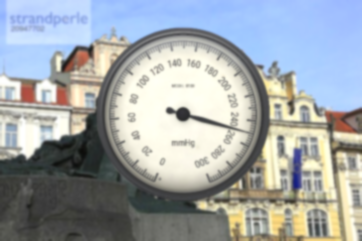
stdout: 250 mmHg
